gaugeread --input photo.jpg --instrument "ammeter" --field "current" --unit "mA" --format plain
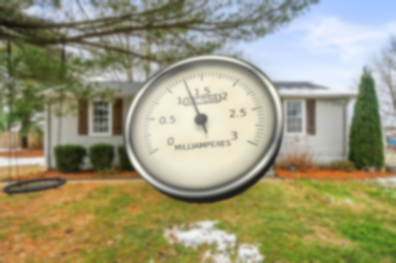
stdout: 1.25 mA
